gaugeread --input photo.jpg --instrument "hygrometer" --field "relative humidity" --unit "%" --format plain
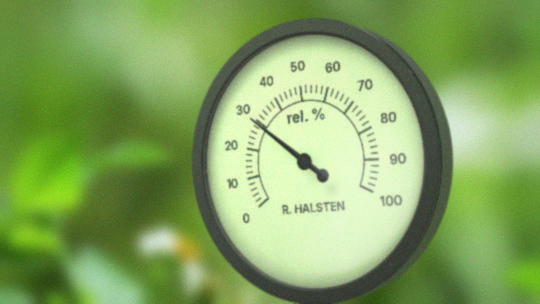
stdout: 30 %
